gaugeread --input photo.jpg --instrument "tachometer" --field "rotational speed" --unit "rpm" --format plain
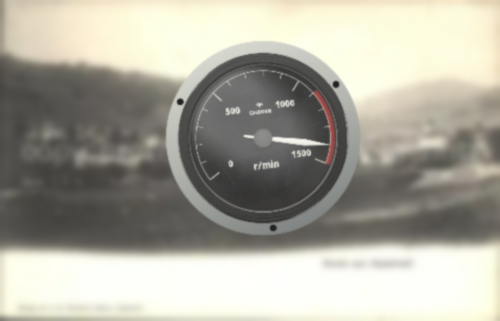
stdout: 1400 rpm
